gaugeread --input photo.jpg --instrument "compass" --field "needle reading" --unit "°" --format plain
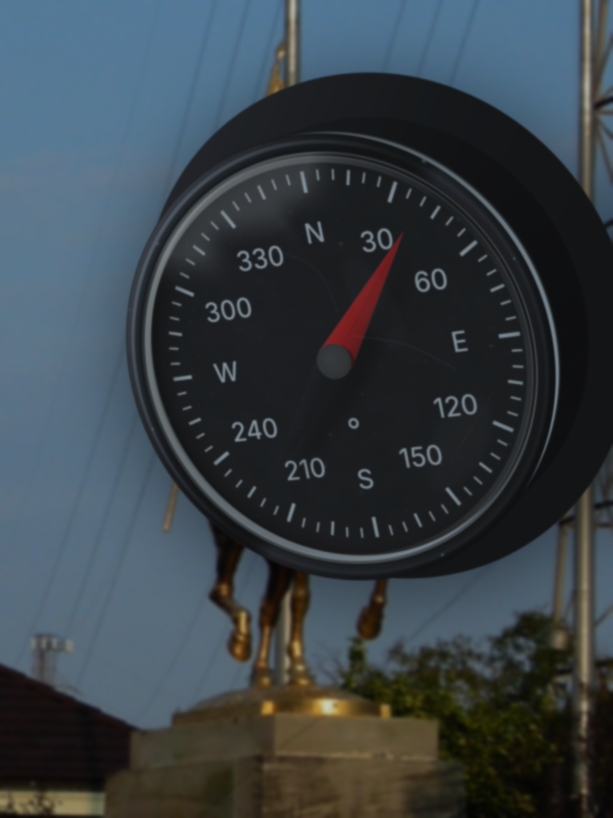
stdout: 40 °
